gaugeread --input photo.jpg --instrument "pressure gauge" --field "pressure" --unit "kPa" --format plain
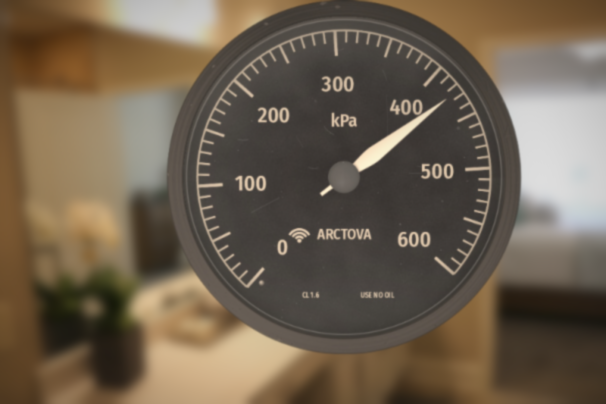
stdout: 425 kPa
